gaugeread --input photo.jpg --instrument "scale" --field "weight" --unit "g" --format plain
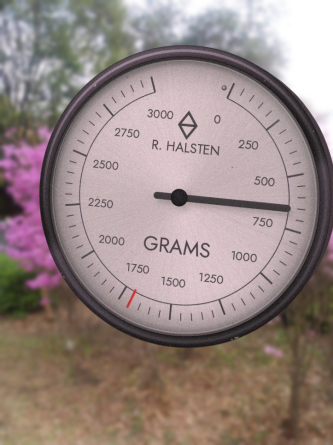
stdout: 650 g
